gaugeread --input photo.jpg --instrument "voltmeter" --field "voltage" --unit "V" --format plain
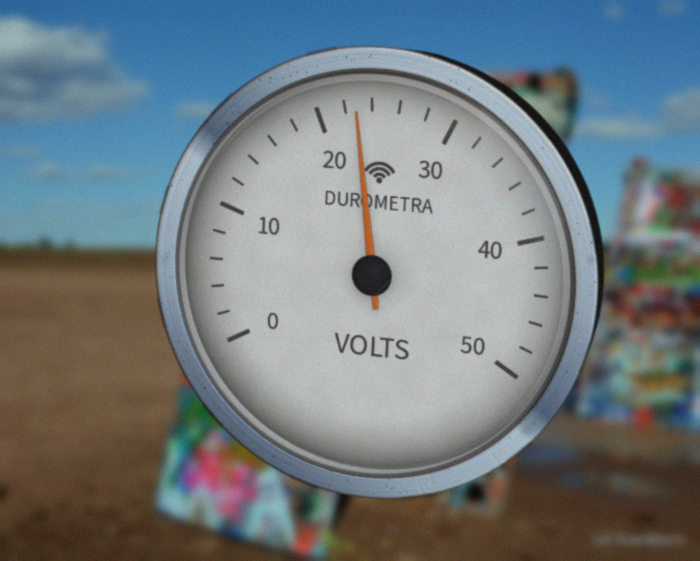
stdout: 23 V
